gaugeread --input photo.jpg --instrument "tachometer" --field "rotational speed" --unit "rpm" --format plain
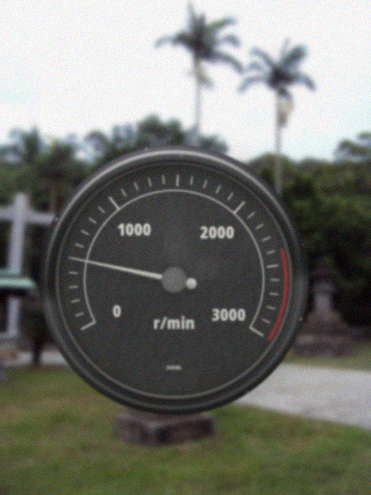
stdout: 500 rpm
